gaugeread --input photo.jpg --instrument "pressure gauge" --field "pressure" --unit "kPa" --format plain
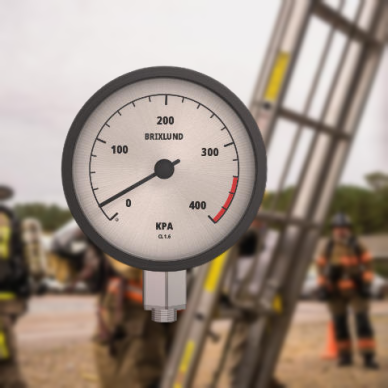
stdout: 20 kPa
